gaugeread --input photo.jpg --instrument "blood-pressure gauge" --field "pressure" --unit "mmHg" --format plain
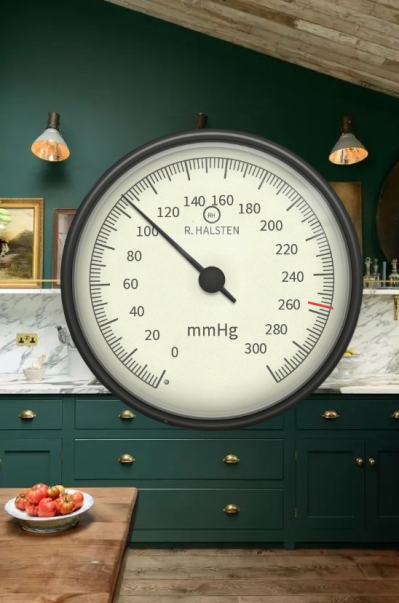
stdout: 106 mmHg
